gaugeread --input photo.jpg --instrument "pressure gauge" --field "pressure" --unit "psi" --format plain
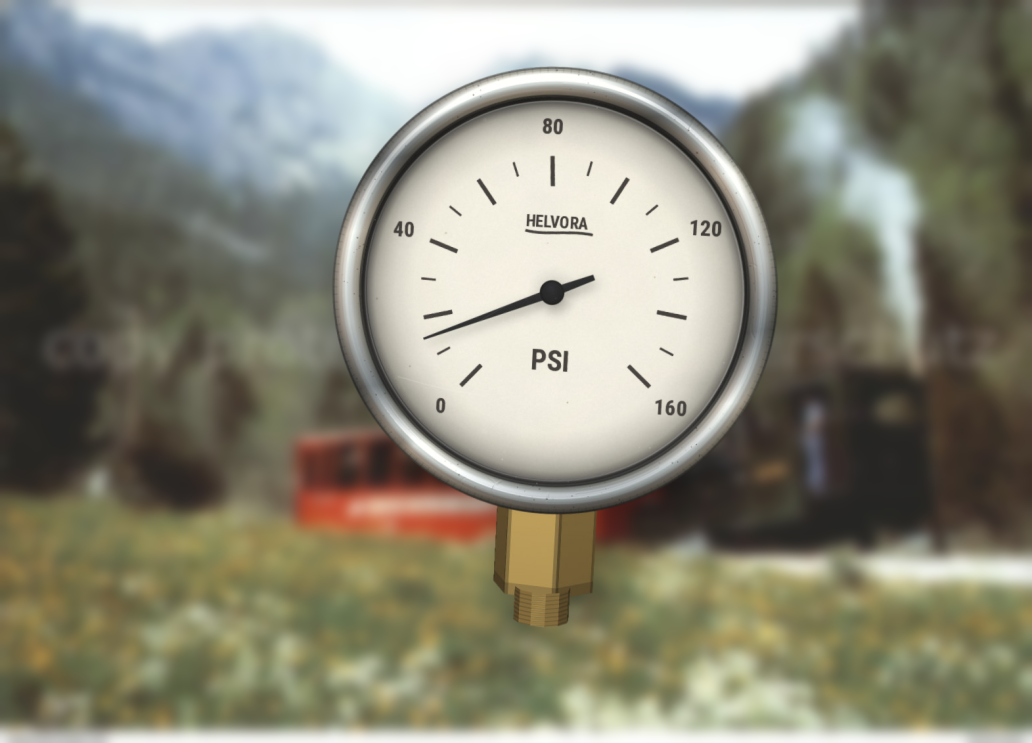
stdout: 15 psi
